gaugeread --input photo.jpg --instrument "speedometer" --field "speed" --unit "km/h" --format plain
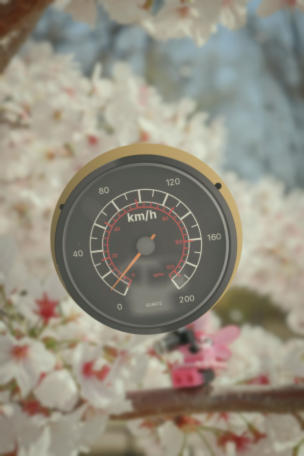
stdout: 10 km/h
